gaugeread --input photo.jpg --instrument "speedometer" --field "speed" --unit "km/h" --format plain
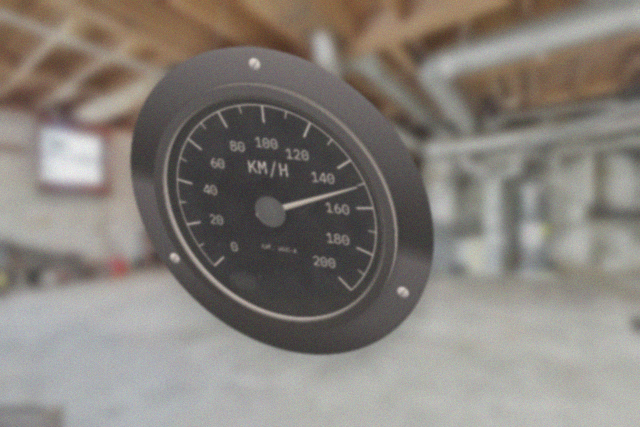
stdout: 150 km/h
